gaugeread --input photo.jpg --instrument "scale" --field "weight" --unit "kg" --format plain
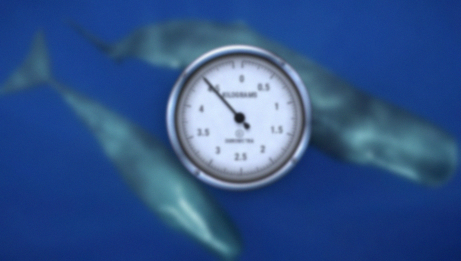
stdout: 4.5 kg
